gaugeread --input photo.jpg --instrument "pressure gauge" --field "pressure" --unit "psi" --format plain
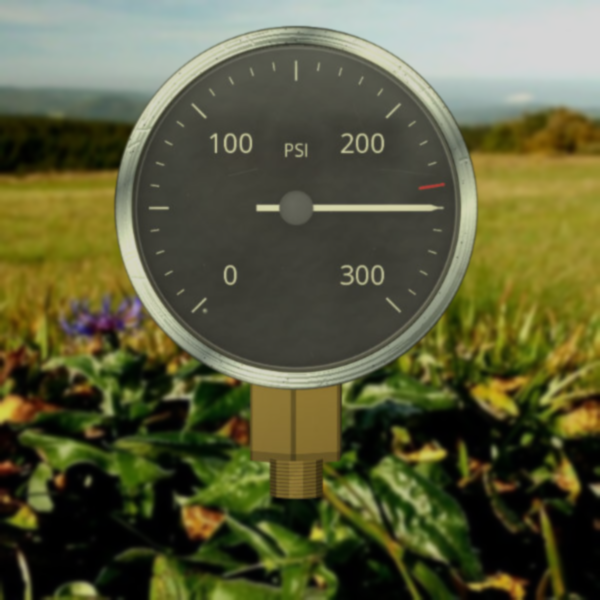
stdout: 250 psi
